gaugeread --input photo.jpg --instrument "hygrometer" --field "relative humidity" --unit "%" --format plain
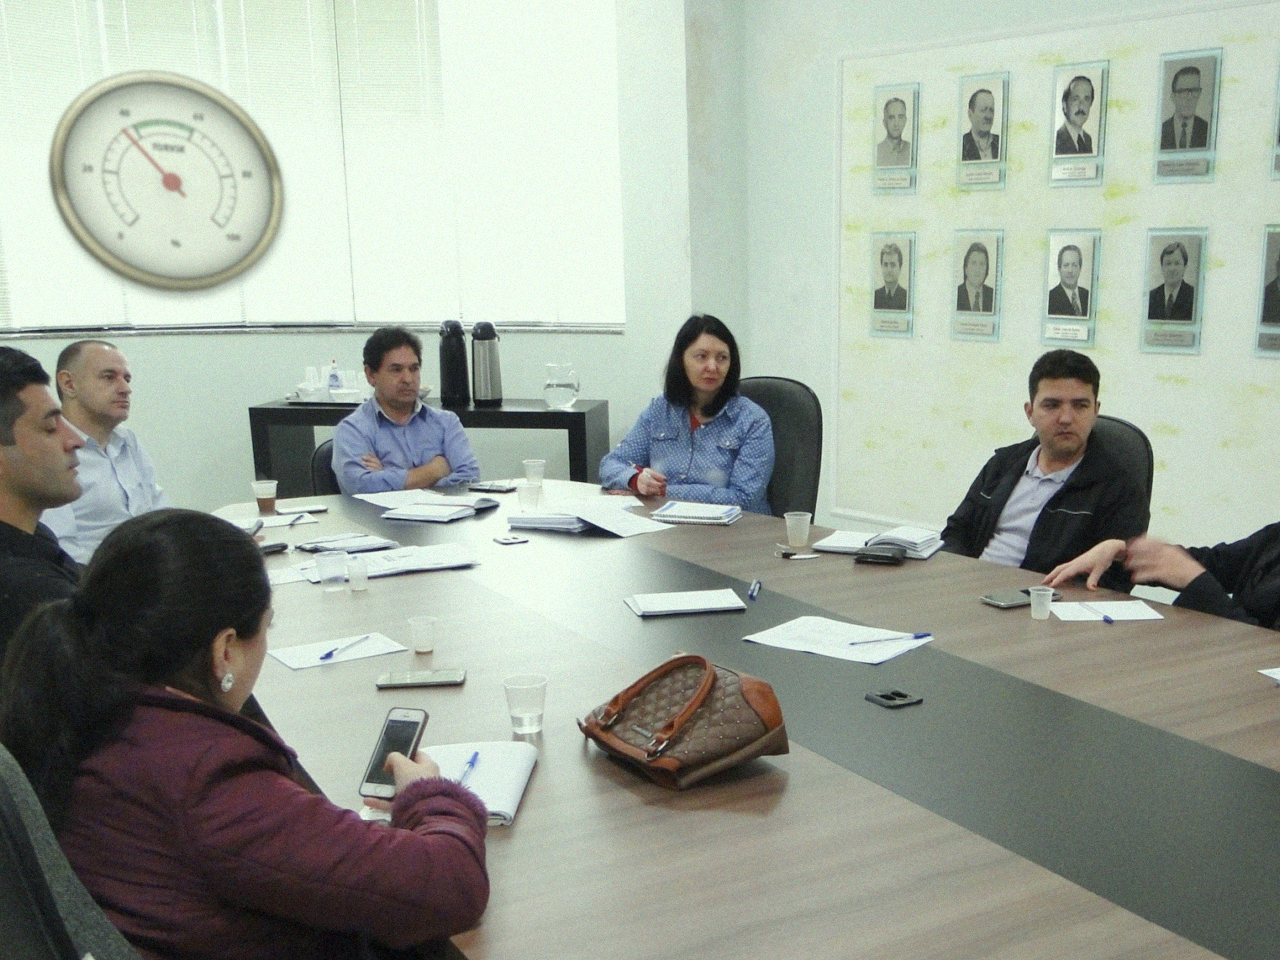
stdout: 36 %
